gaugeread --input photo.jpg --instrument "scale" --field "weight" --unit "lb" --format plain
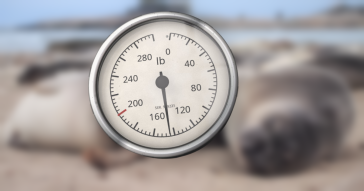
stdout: 144 lb
